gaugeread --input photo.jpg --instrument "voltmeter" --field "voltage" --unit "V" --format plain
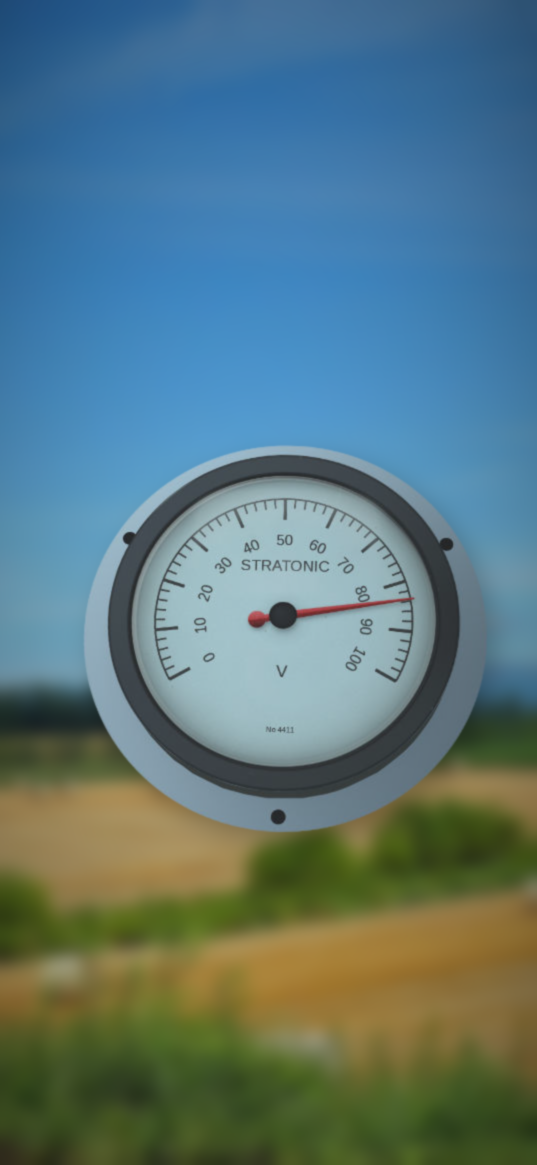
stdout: 84 V
